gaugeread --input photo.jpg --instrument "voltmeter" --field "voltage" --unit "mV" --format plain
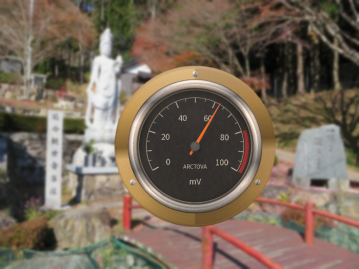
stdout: 62.5 mV
